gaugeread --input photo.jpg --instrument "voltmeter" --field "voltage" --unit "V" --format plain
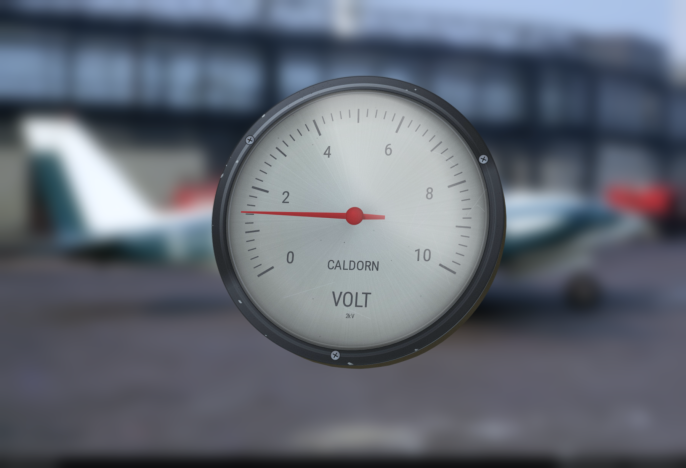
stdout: 1.4 V
